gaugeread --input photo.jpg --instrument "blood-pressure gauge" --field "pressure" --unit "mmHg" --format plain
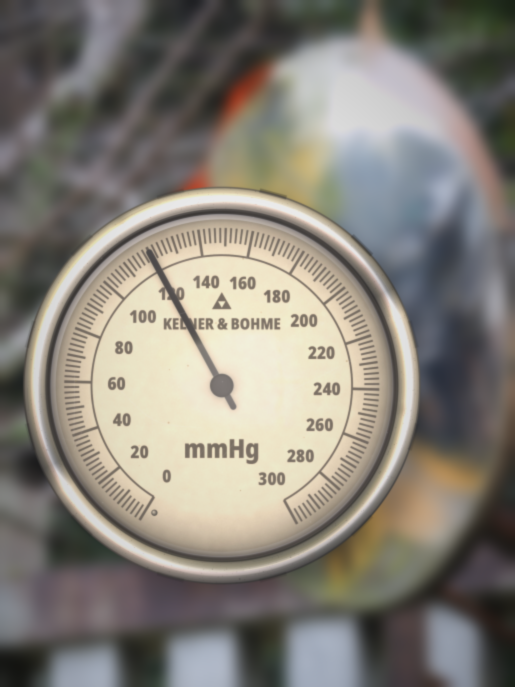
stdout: 120 mmHg
